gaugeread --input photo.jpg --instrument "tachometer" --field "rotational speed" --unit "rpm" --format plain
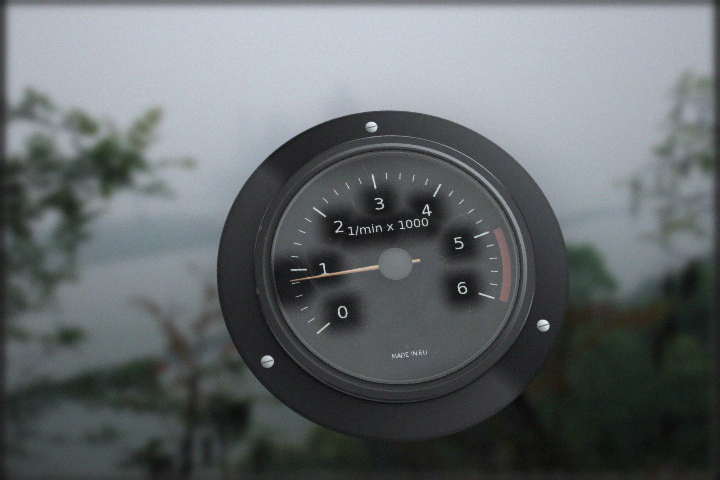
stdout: 800 rpm
